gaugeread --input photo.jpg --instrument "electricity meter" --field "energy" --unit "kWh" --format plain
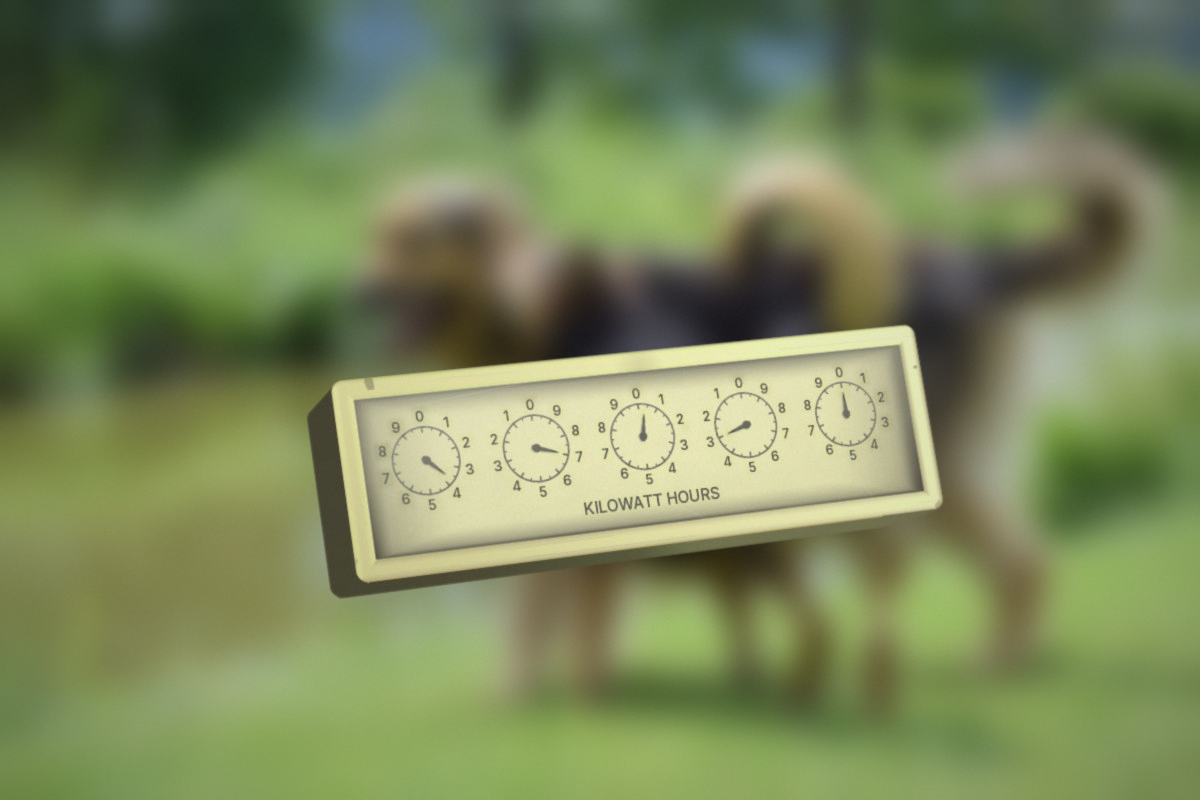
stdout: 37030 kWh
